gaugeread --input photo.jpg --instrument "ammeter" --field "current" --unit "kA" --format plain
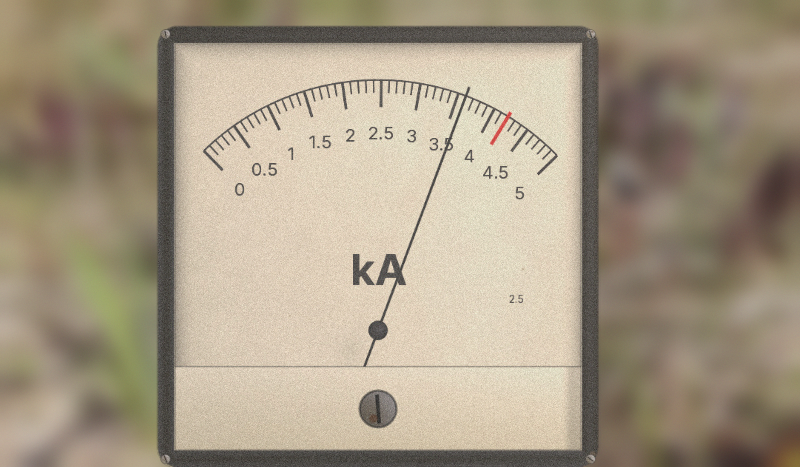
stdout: 3.6 kA
